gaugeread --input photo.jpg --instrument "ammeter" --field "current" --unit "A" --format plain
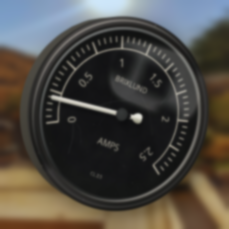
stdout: 0.2 A
